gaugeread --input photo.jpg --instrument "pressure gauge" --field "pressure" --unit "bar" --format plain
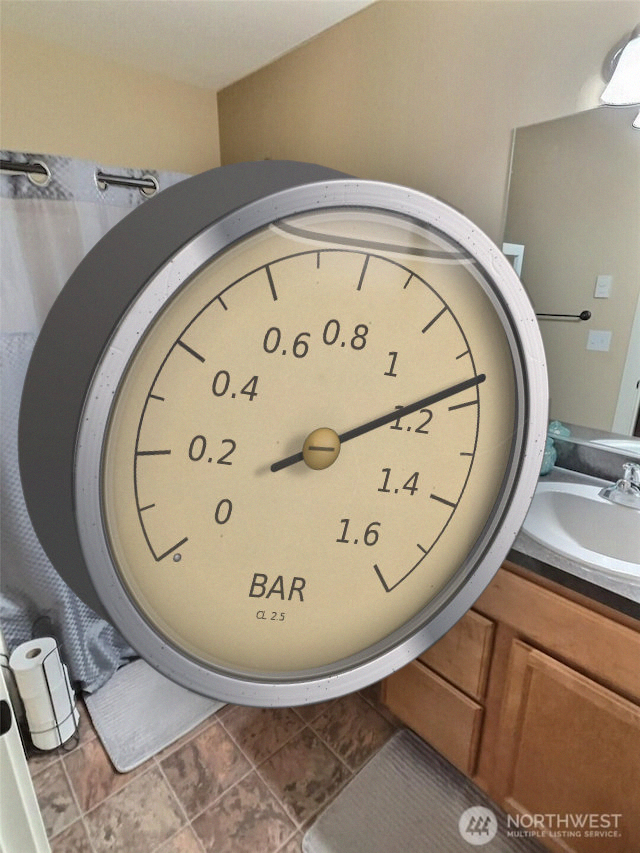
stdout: 1.15 bar
